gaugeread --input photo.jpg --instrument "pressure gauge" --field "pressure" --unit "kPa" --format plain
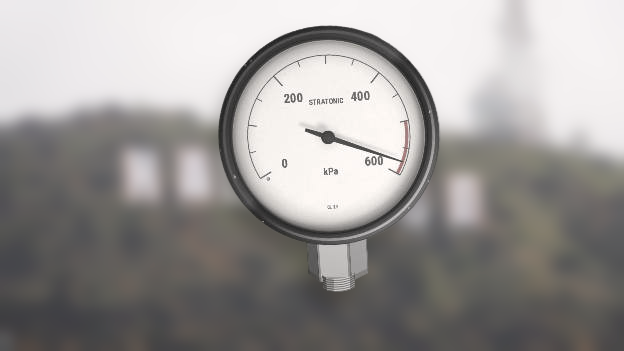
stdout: 575 kPa
